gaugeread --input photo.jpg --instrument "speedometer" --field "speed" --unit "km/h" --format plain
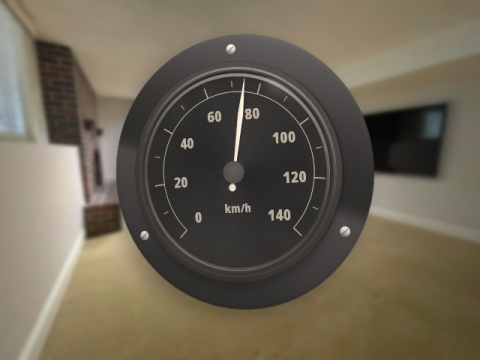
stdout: 75 km/h
